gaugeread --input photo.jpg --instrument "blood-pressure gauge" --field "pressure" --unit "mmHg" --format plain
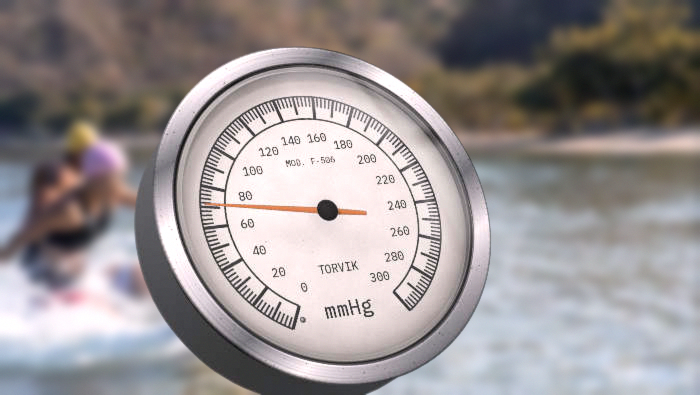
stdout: 70 mmHg
